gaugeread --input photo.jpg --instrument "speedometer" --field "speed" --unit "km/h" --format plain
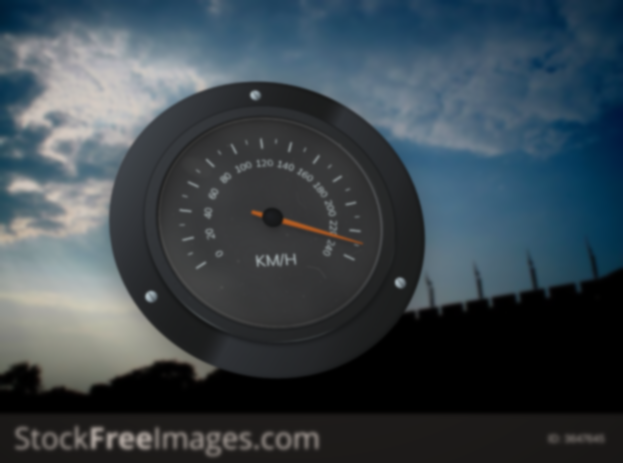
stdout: 230 km/h
